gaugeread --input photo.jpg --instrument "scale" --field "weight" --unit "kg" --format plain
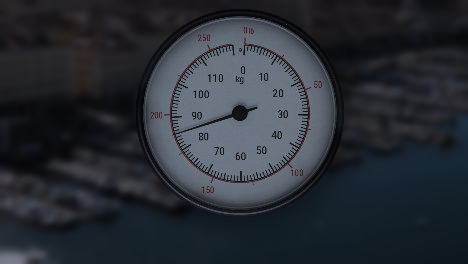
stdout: 85 kg
